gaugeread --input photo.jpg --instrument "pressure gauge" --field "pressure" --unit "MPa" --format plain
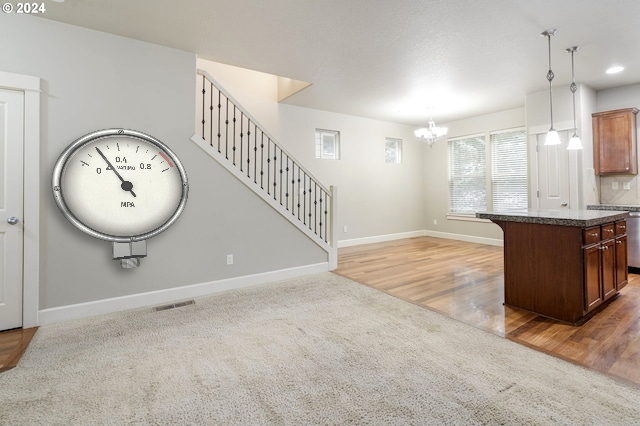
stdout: 0.2 MPa
